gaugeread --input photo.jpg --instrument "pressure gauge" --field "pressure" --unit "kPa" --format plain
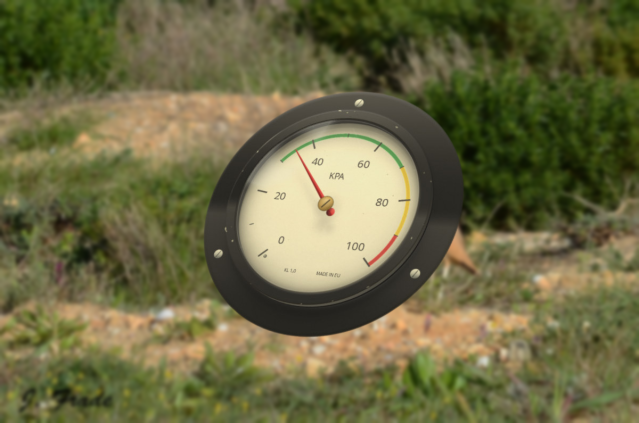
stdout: 35 kPa
